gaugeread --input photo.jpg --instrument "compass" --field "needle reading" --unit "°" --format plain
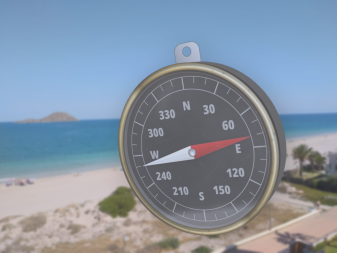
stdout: 80 °
